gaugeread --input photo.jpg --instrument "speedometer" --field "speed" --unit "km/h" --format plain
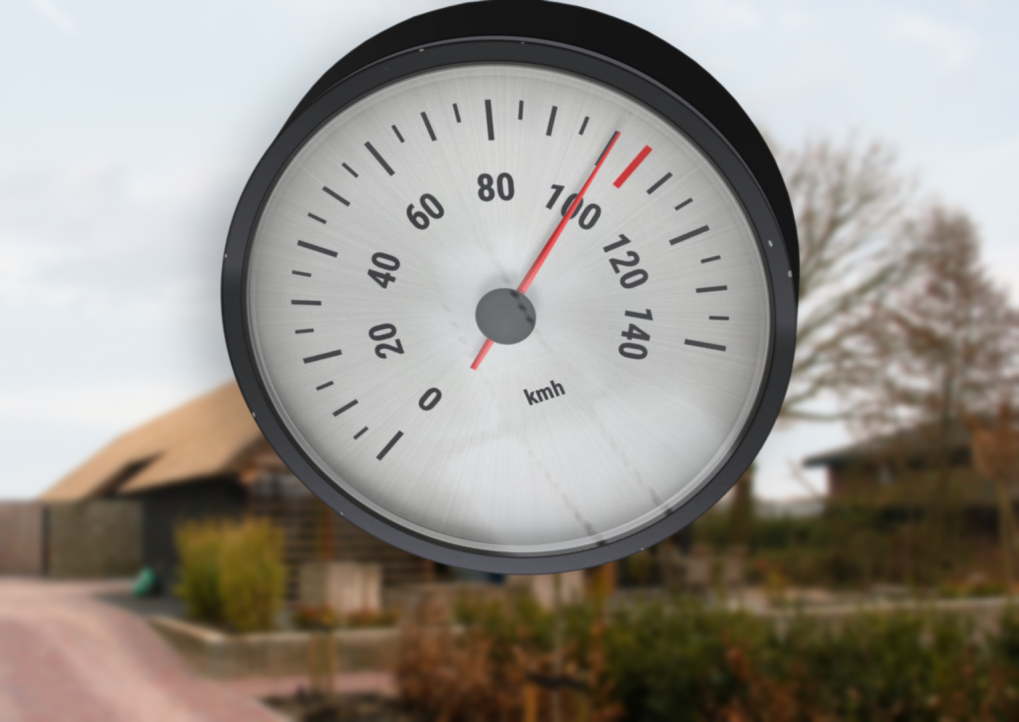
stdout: 100 km/h
